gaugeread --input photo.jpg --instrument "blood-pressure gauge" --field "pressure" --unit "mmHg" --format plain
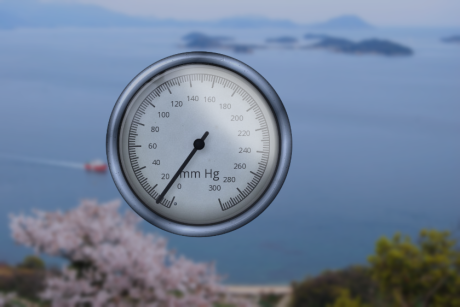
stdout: 10 mmHg
